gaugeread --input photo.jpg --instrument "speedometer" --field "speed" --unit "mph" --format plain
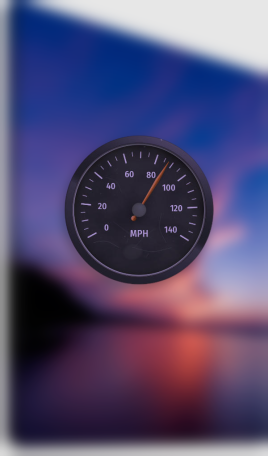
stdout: 87.5 mph
